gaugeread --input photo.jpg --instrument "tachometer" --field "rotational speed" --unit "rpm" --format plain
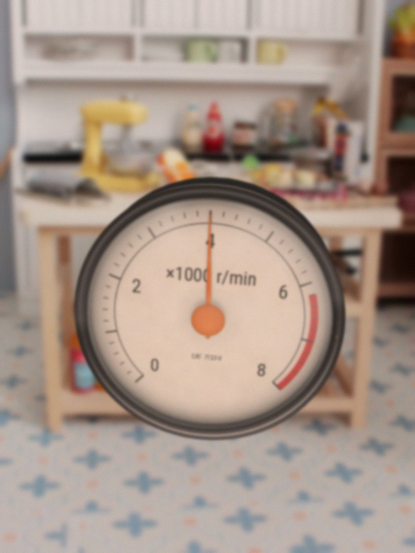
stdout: 4000 rpm
